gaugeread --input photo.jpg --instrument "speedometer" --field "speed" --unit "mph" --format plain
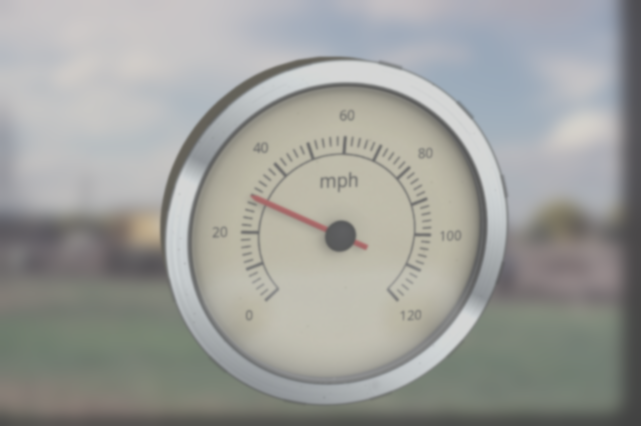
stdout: 30 mph
